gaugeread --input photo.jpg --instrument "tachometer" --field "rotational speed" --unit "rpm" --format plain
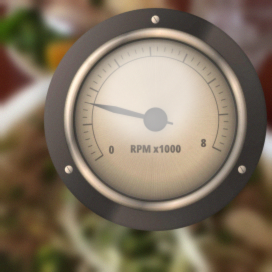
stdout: 1600 rpm
